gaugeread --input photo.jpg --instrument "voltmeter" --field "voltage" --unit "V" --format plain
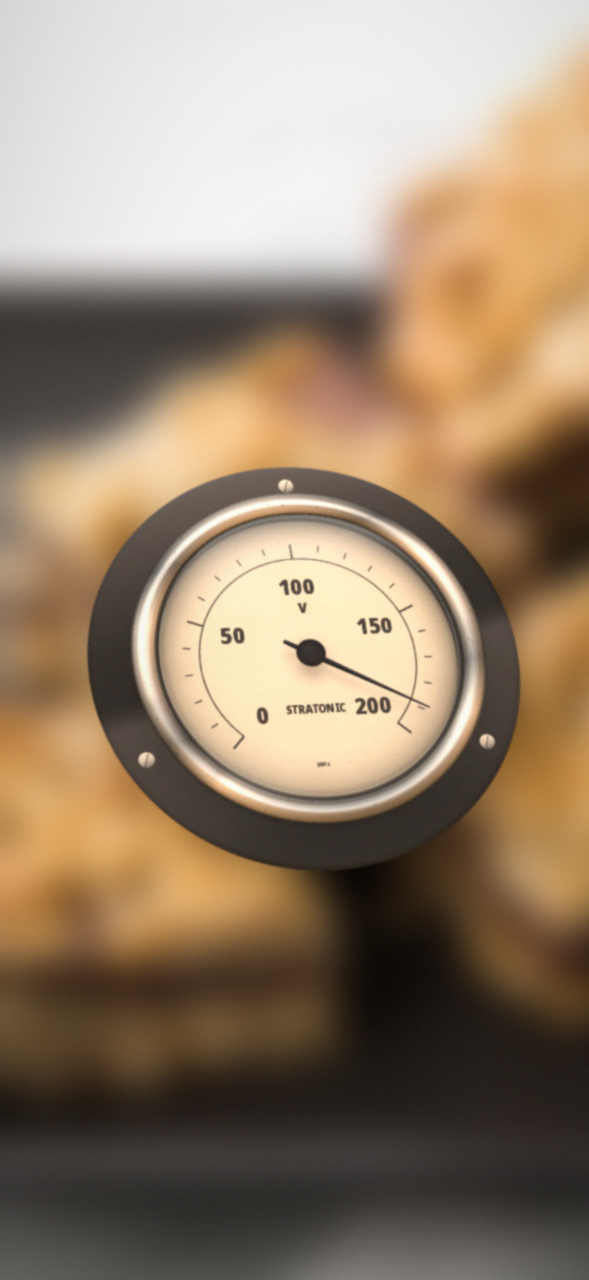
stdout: 190 V
